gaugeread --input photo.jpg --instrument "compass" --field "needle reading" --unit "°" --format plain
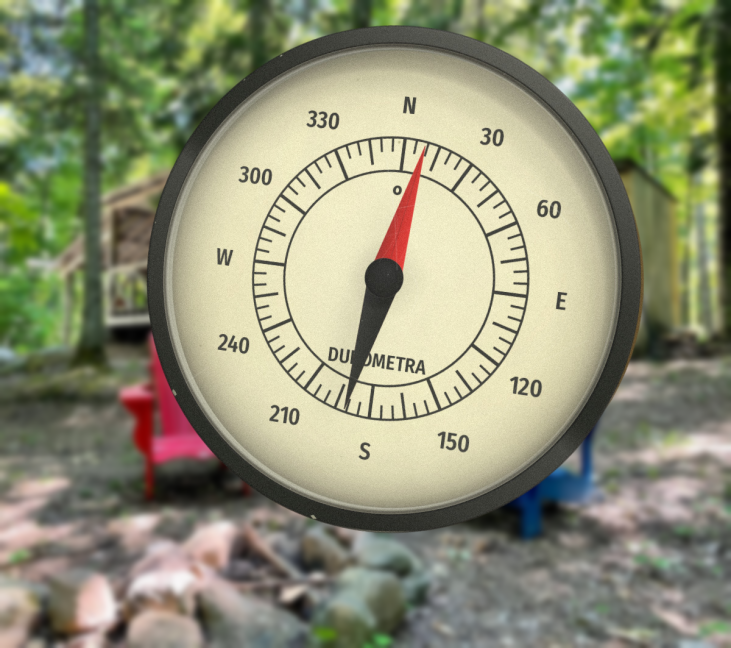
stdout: 10 °
